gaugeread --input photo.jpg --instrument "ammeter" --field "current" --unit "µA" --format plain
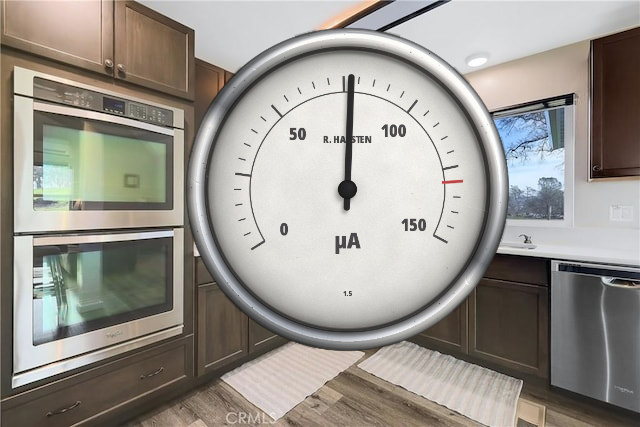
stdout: 77.5 µA
